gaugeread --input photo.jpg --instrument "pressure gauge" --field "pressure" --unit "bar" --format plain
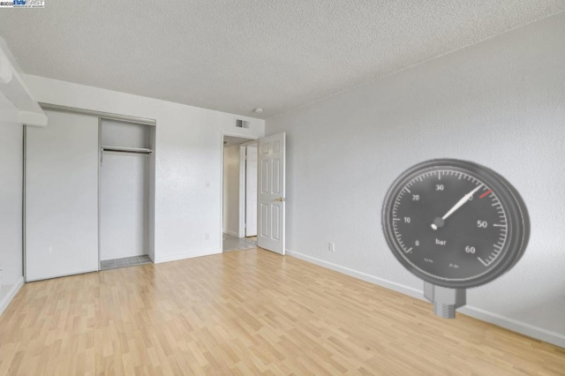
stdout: 40 bar
